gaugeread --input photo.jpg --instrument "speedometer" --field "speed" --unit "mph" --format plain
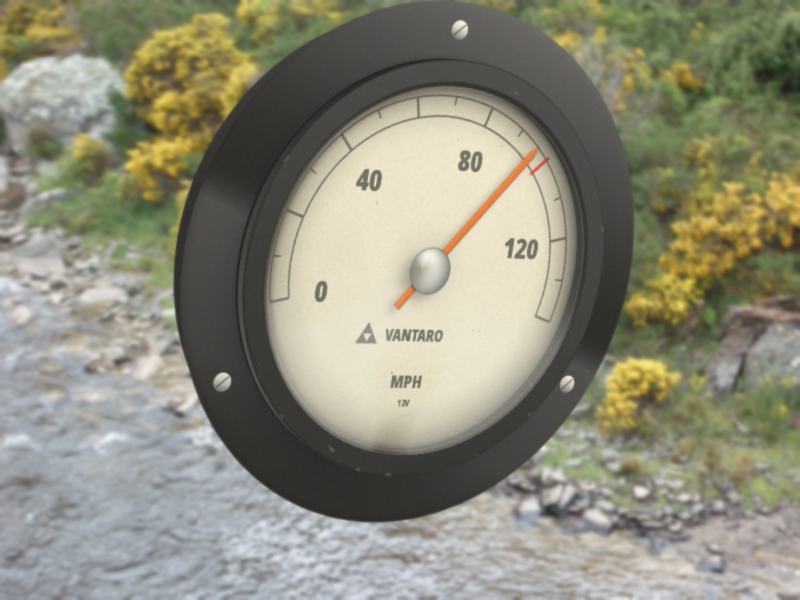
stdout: 95 mph
